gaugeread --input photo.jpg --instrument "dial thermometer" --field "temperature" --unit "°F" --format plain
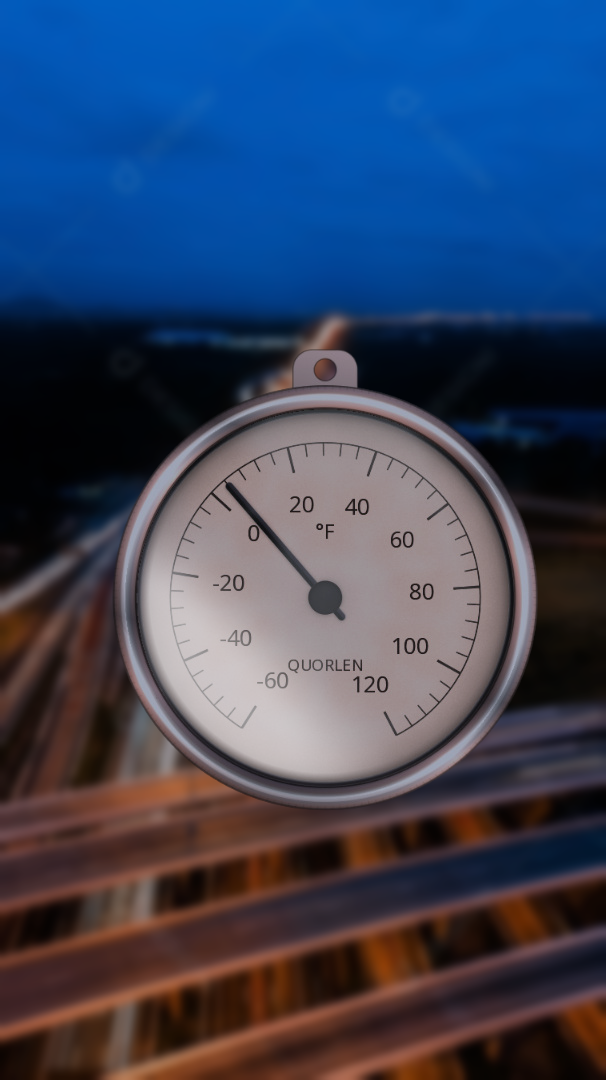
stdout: 4 °F
